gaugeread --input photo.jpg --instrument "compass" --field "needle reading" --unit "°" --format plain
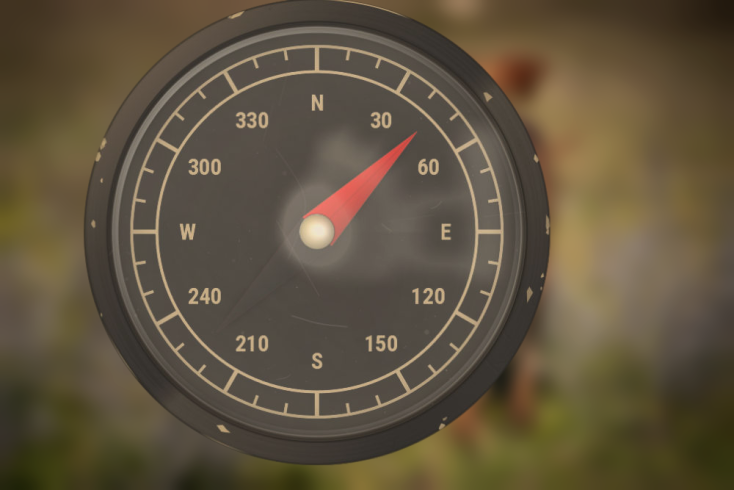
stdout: 45 °
